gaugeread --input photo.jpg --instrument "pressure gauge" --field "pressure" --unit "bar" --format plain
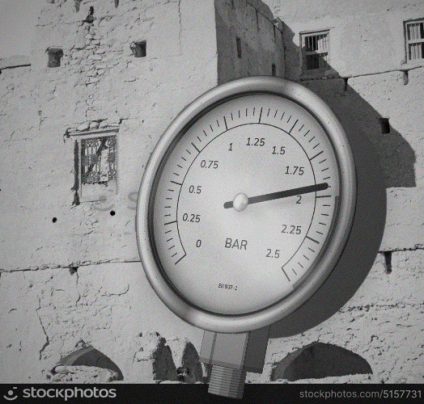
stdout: 1.95 bar
